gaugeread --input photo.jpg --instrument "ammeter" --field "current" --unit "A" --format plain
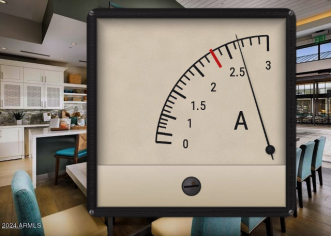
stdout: 2.65 A
